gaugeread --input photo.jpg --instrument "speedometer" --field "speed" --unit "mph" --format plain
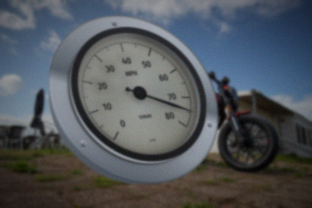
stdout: 75 mph
